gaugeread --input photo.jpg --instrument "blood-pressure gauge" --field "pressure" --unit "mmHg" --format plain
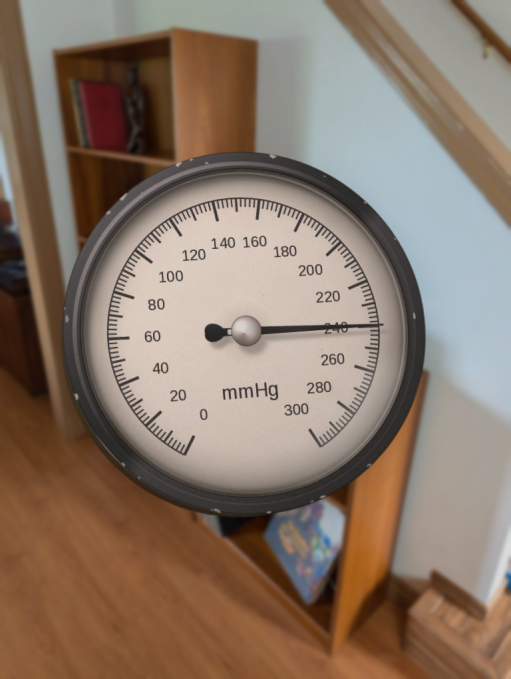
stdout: 240 mmHg
